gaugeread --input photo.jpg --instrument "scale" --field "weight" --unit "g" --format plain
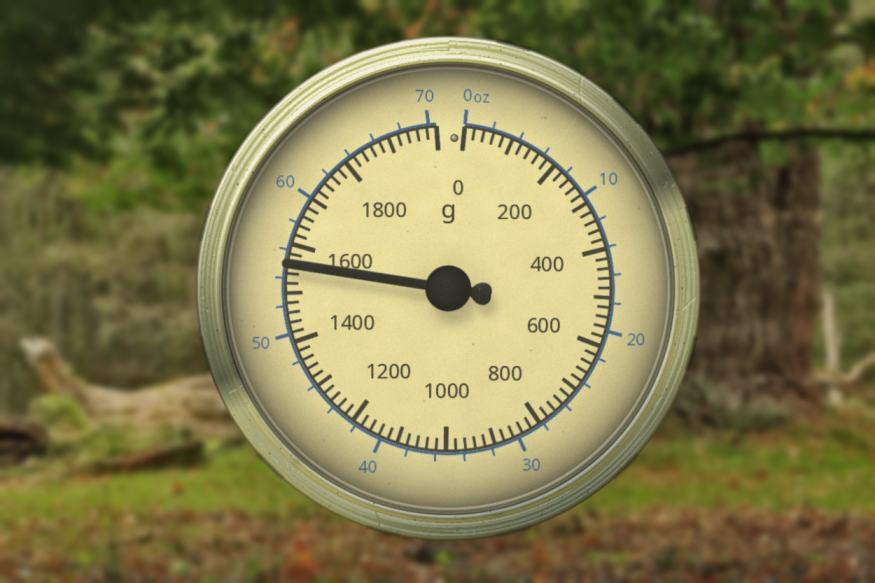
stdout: 1560 g
